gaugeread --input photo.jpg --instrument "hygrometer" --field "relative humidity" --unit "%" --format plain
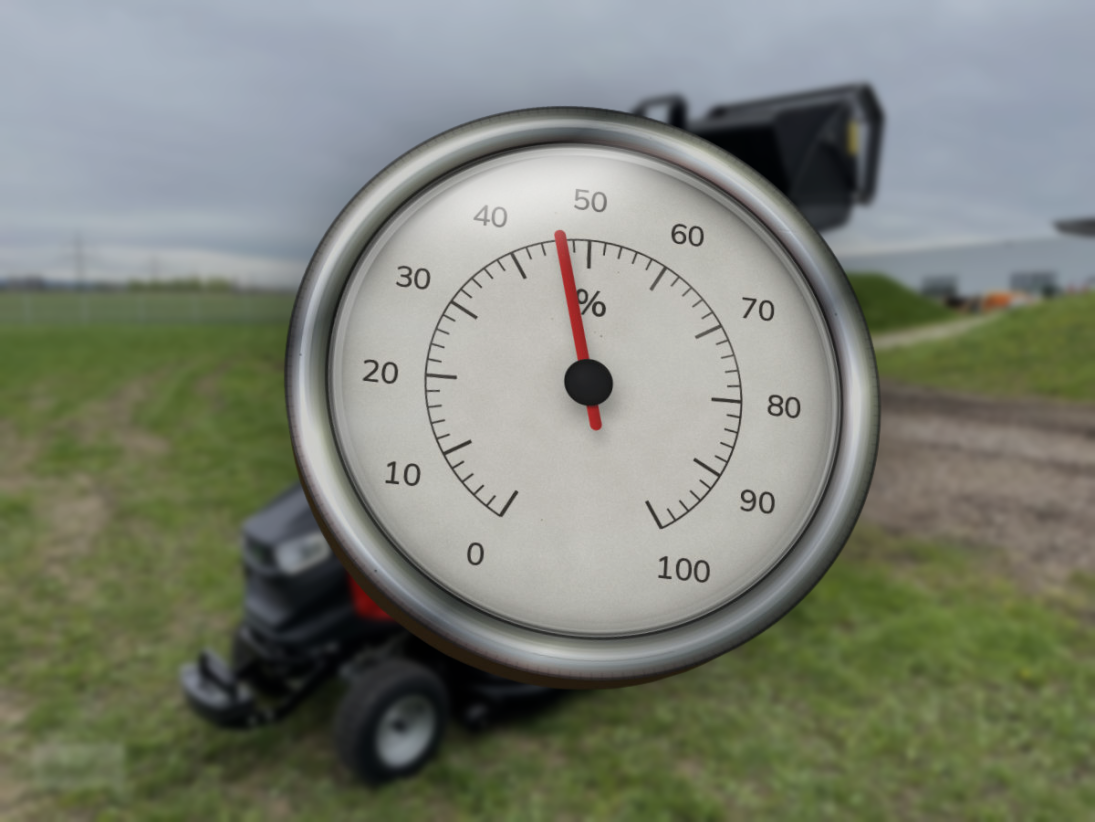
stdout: 46 %
